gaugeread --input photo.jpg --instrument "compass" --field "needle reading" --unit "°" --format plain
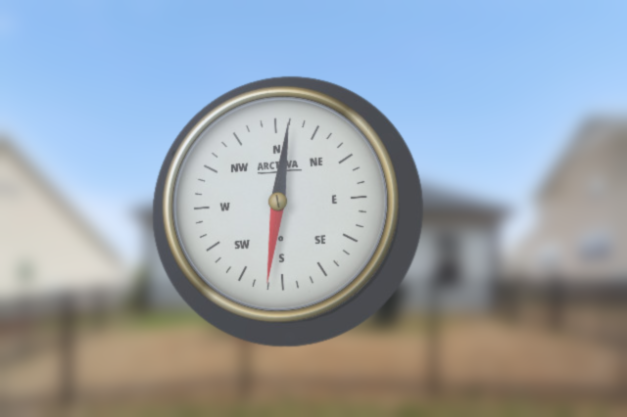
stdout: 190 °
